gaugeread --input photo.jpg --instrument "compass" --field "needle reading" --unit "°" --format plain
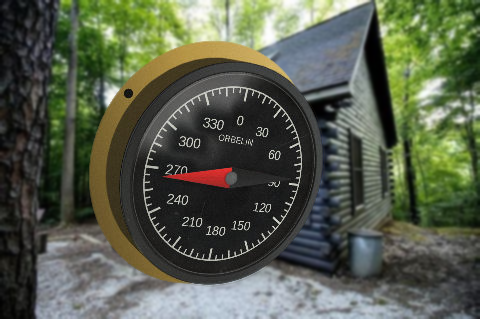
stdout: 265 °
